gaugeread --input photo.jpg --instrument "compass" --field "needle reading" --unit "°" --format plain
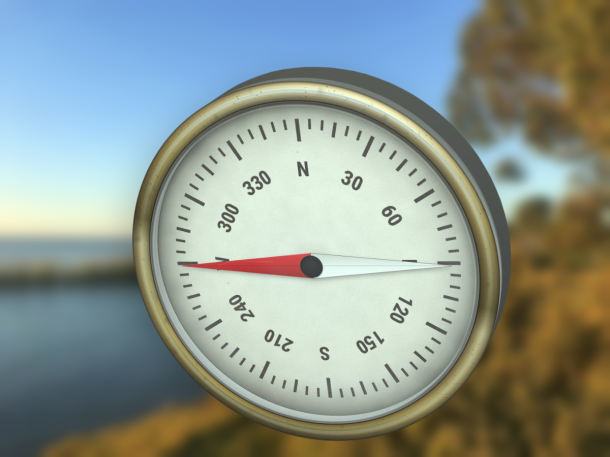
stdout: 270 °
